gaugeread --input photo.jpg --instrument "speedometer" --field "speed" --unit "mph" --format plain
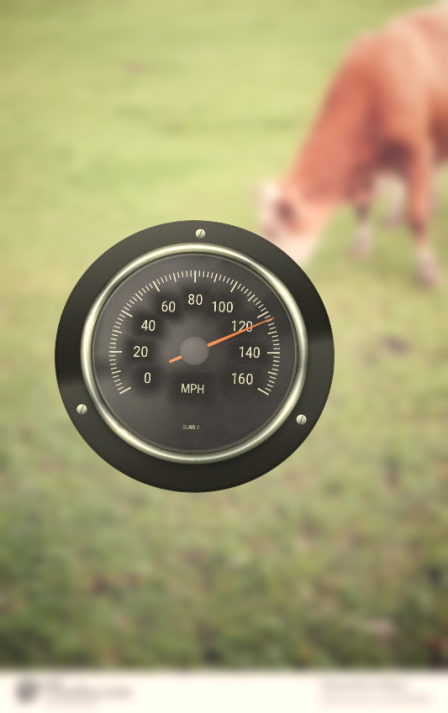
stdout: 124 mph
